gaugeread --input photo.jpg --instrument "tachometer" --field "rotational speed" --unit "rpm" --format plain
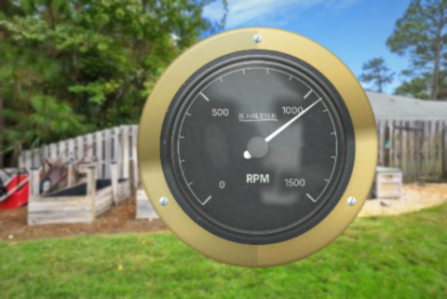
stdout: 1050 rpm
